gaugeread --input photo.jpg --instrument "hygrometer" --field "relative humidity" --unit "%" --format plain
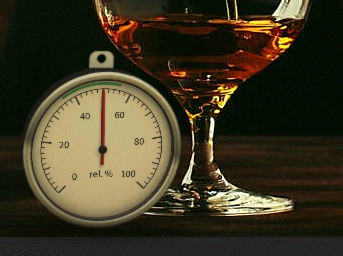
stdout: 50 %
